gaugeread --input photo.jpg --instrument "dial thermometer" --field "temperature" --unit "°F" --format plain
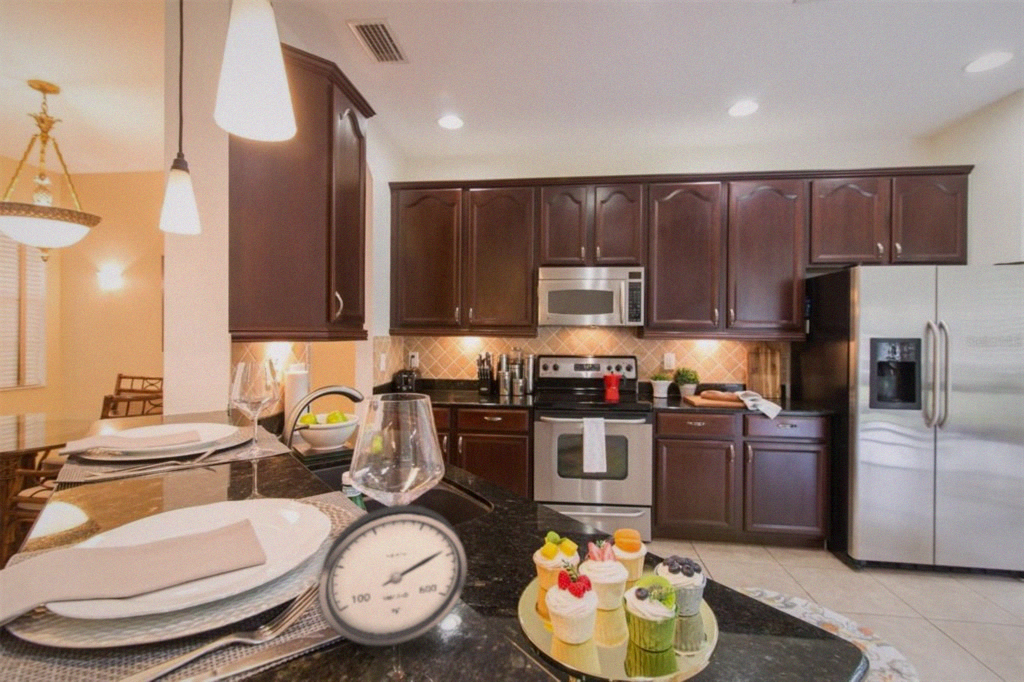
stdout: 480 °F
